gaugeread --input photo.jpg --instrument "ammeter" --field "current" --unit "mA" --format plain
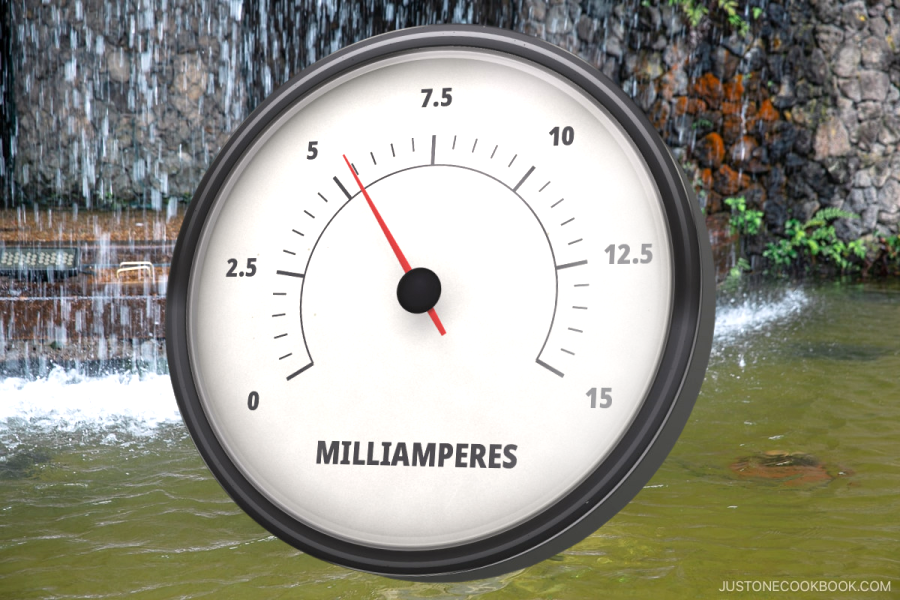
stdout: 5.5 mA
